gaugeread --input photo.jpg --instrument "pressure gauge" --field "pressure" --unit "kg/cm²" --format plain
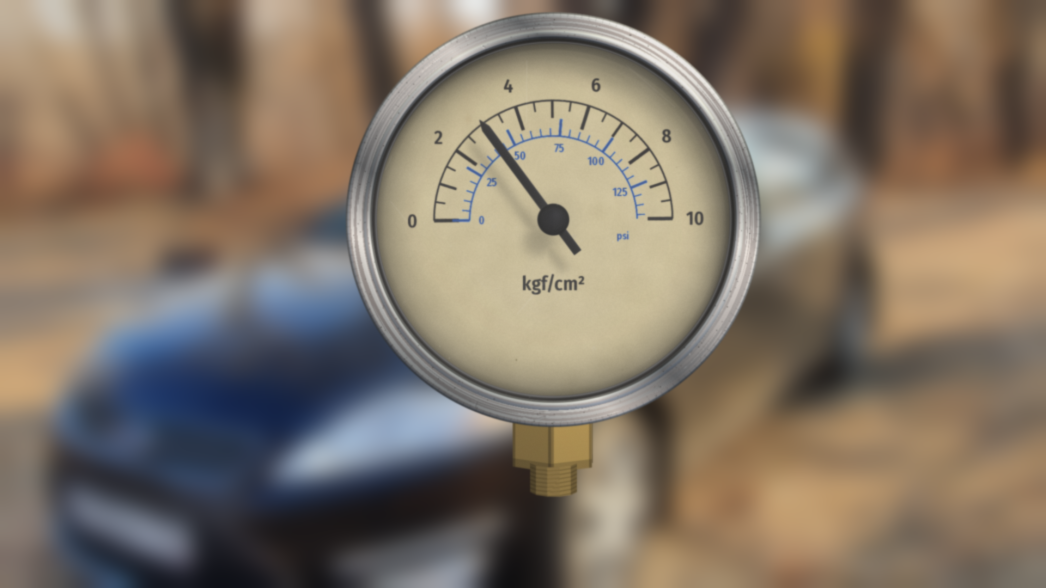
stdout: 3 kg/cm²
